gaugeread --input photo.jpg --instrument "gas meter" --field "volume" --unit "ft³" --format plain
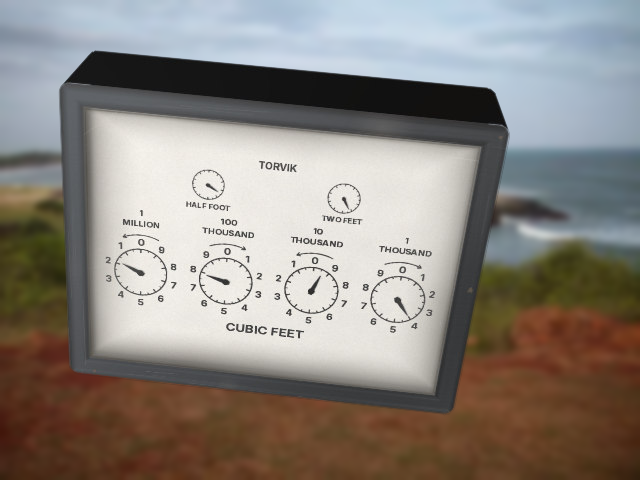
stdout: 179400 ft³
